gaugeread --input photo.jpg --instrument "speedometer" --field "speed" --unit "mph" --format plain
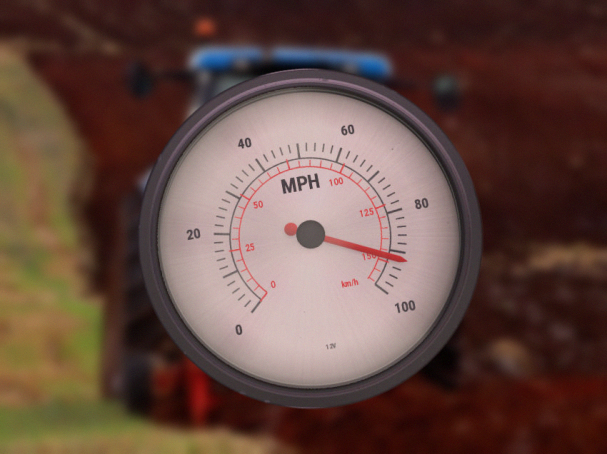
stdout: 92 mph
